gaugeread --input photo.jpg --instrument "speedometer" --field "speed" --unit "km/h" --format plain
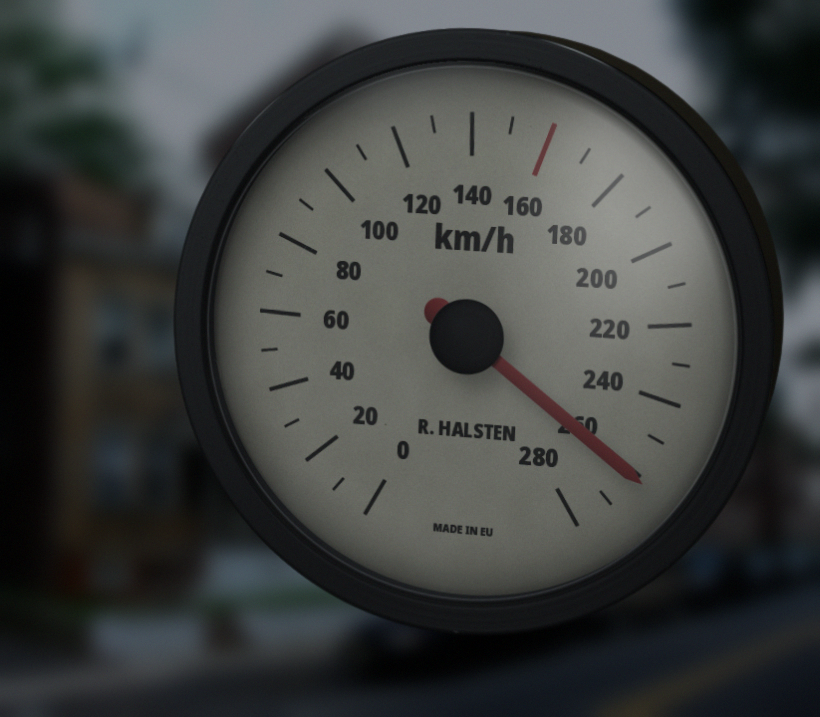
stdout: 260 km/h
